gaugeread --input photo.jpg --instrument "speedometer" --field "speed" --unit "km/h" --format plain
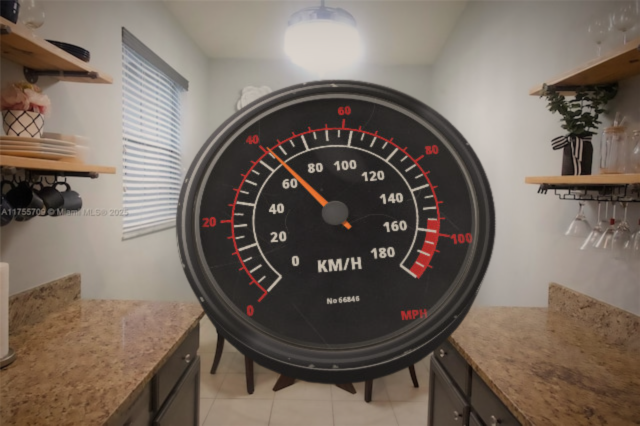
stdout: 65 km/h
